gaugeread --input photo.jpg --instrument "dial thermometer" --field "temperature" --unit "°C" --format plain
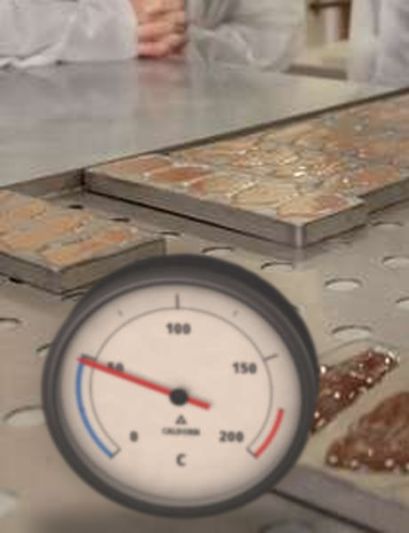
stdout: 50 °C
